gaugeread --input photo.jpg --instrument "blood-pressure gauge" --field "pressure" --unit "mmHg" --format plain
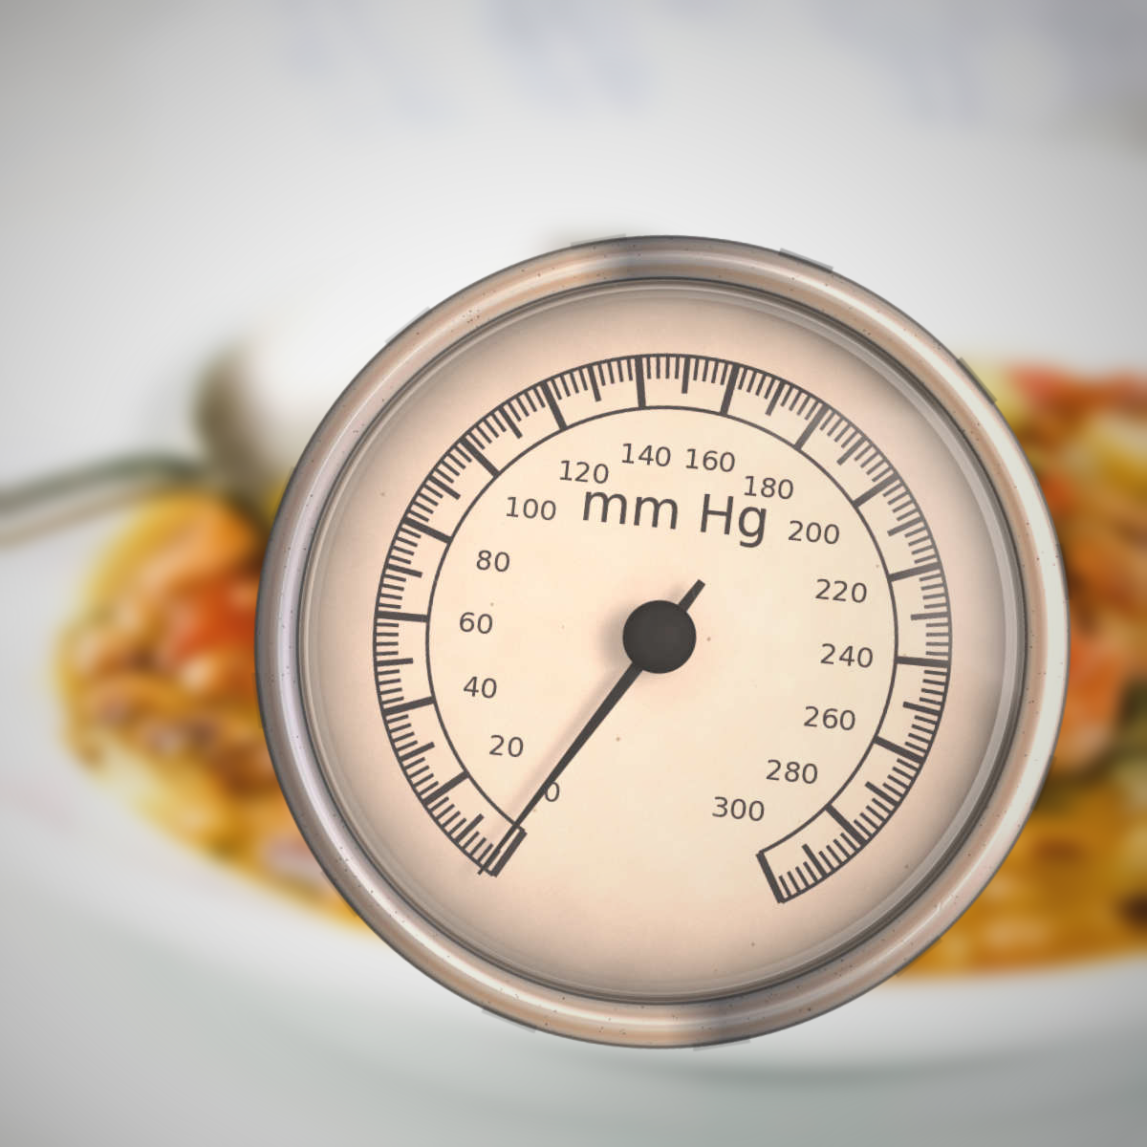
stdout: 2 mmHg
